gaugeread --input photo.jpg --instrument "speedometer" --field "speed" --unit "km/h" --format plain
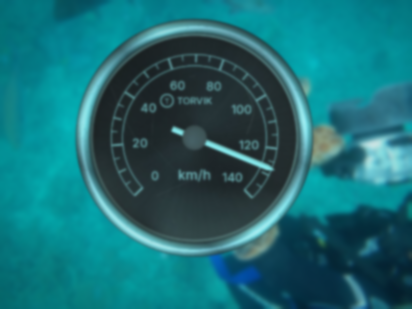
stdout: 127.5 km/h
